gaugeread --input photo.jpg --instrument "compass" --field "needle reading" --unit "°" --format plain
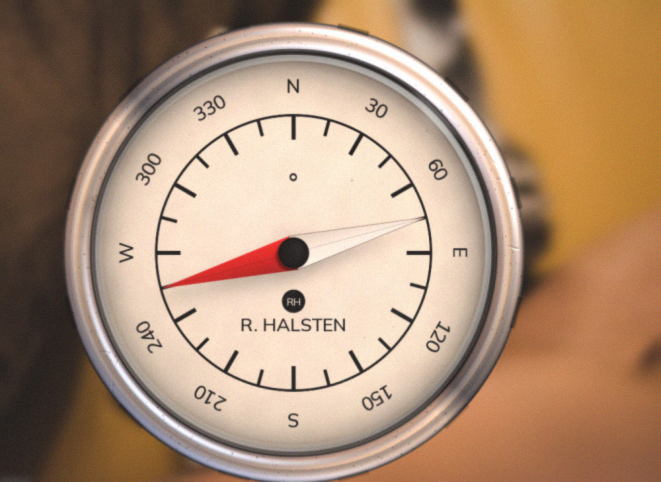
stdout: 255 °
